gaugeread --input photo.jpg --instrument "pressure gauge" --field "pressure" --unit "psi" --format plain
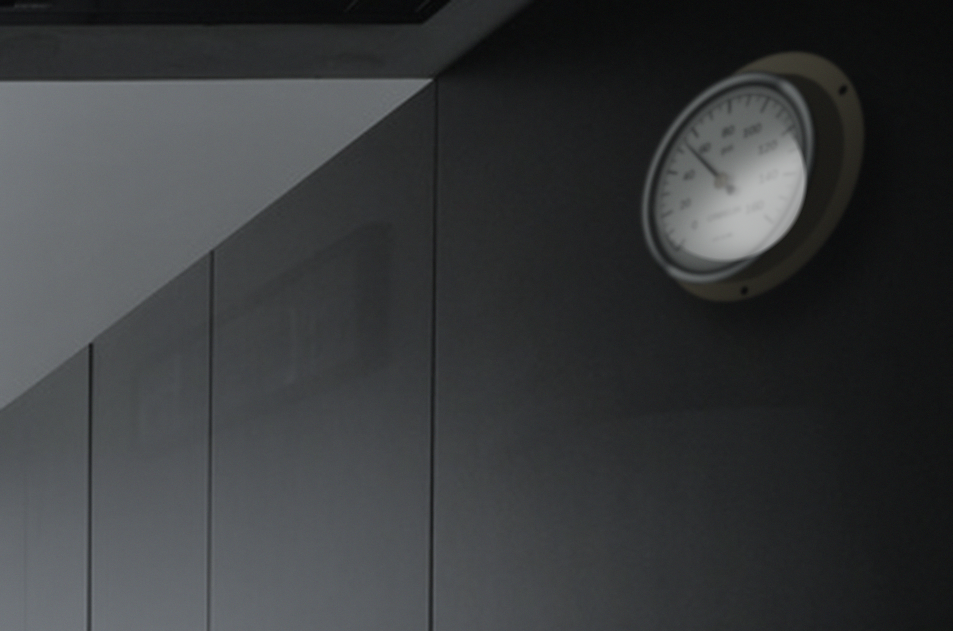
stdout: 55 psi
